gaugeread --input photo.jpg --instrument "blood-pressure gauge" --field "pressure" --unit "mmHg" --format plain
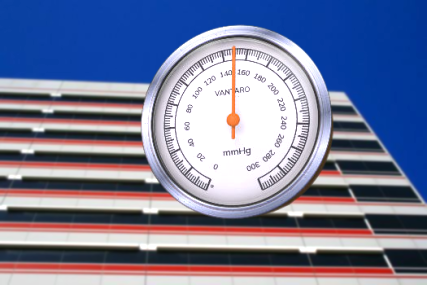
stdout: 150 mmHg
